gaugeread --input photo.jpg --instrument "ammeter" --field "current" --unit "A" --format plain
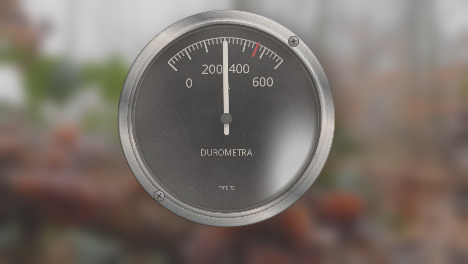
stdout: 300 A
